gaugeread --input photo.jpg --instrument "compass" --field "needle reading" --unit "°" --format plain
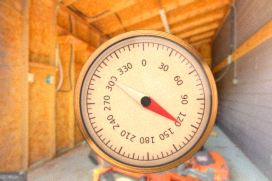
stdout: 125 °
